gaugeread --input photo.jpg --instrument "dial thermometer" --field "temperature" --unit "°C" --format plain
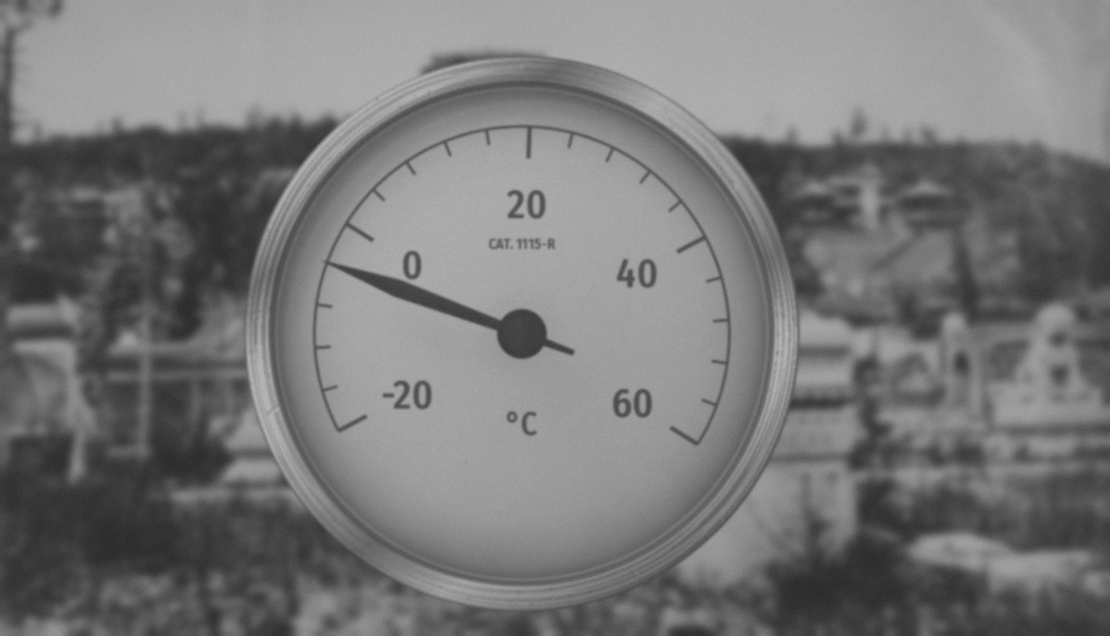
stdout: -4 °C
